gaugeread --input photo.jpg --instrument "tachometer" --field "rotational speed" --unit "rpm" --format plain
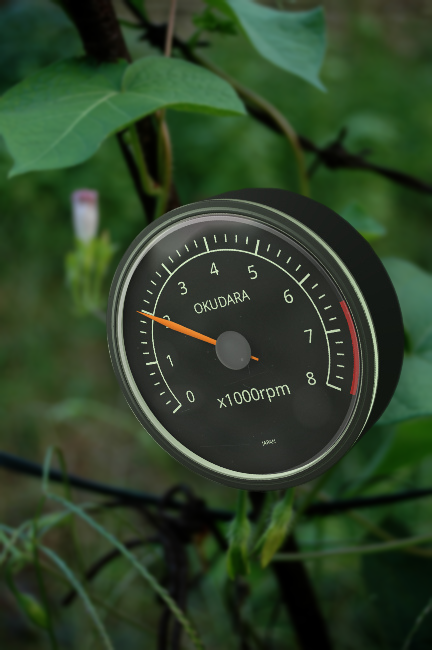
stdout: 2000 rpm
